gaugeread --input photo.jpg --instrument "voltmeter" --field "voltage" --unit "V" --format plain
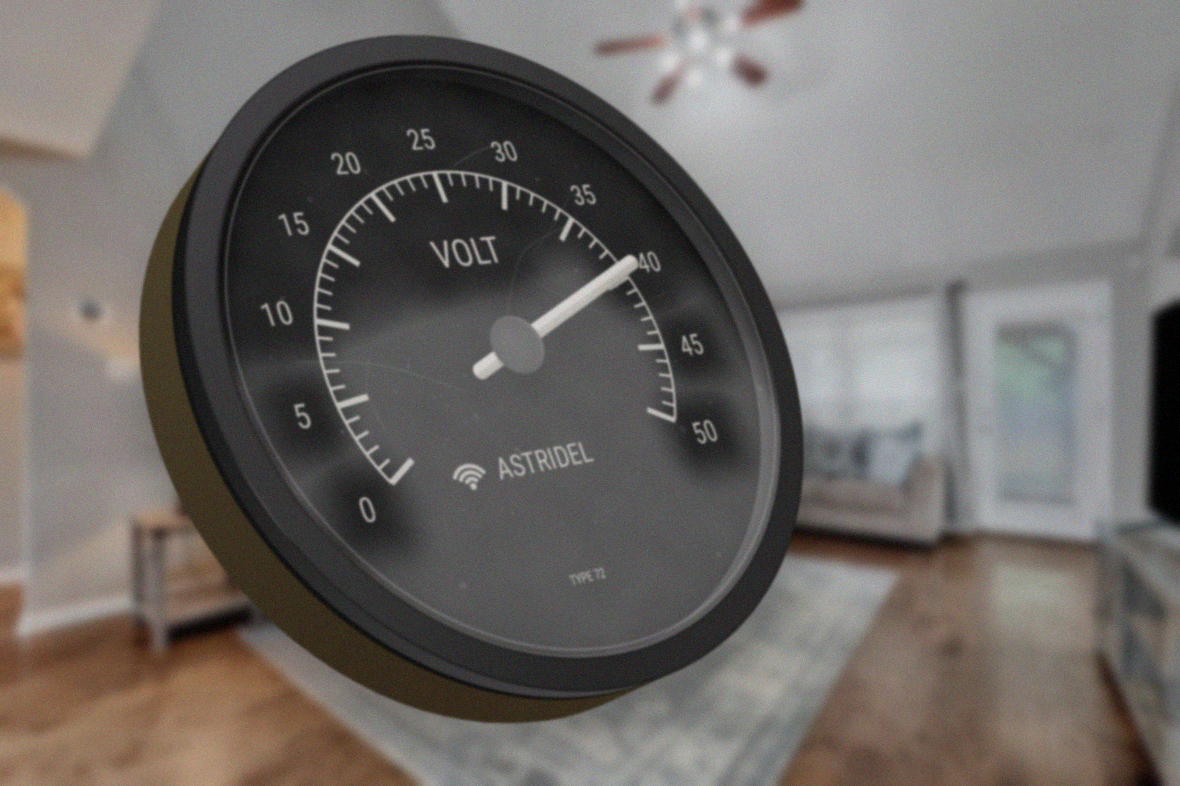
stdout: 39.5 V
